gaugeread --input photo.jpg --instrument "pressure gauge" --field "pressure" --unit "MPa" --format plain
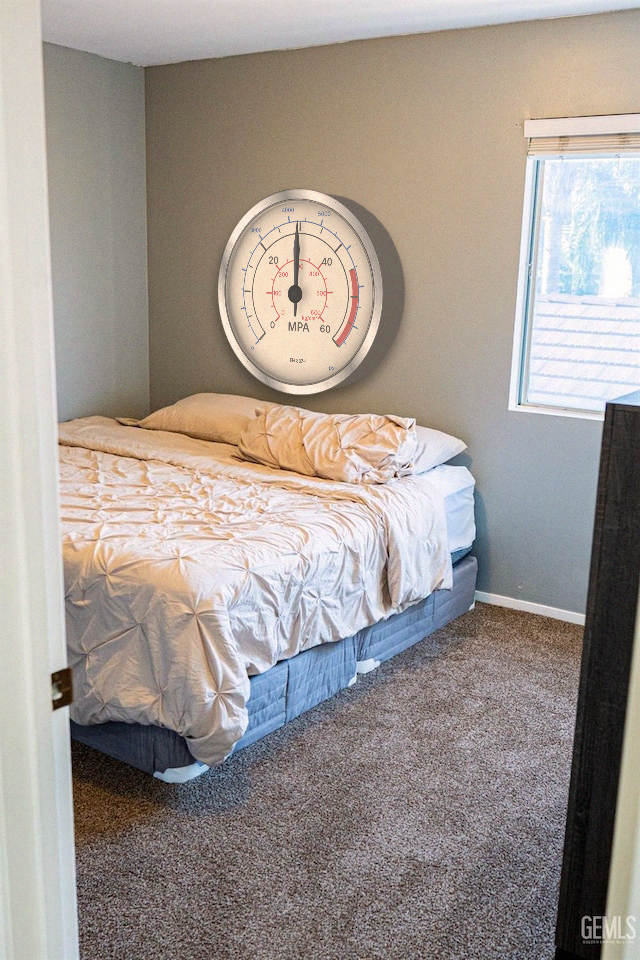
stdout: 30 MPa
